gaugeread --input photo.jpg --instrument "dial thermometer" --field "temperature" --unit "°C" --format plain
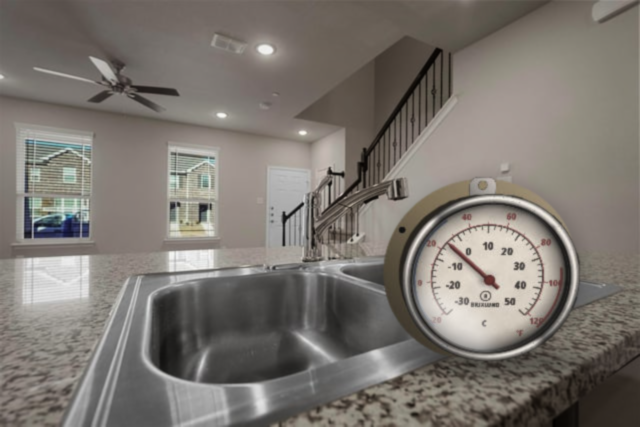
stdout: -4 °C
